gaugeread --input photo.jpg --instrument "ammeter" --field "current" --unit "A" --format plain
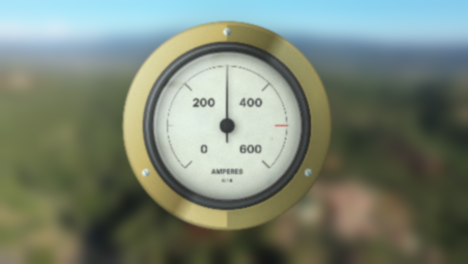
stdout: 300 A
